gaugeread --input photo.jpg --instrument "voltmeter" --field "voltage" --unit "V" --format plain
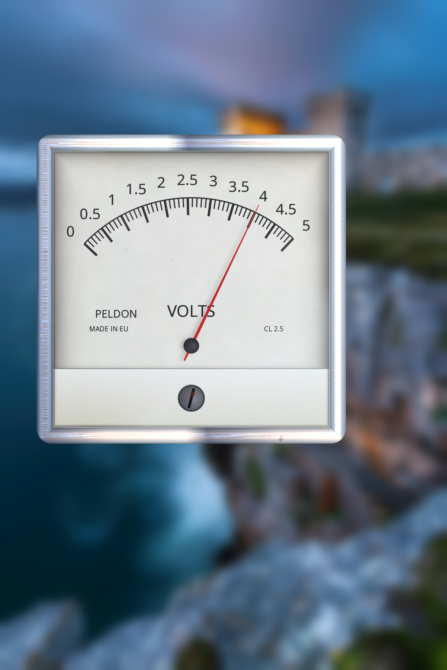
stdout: 4 V
